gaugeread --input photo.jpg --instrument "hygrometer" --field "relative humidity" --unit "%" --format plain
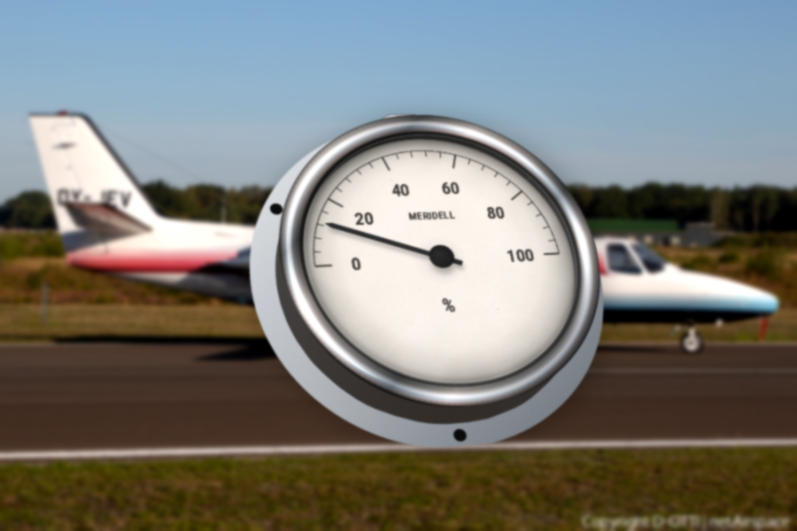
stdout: 12 %
